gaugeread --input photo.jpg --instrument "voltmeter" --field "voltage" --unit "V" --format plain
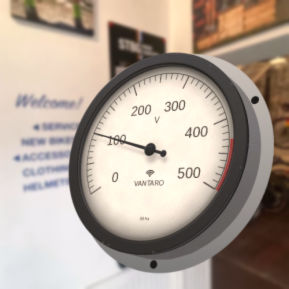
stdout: 100 V
